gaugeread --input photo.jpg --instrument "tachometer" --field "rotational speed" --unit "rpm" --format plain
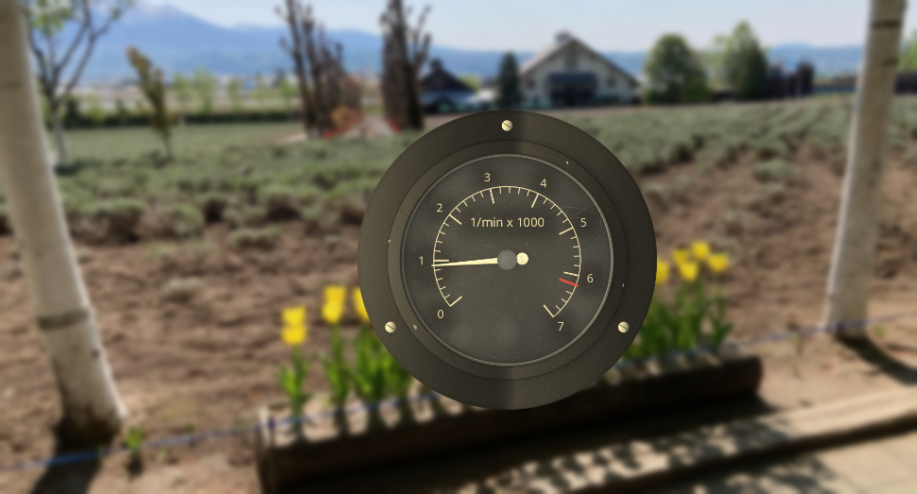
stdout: 900 rpm
